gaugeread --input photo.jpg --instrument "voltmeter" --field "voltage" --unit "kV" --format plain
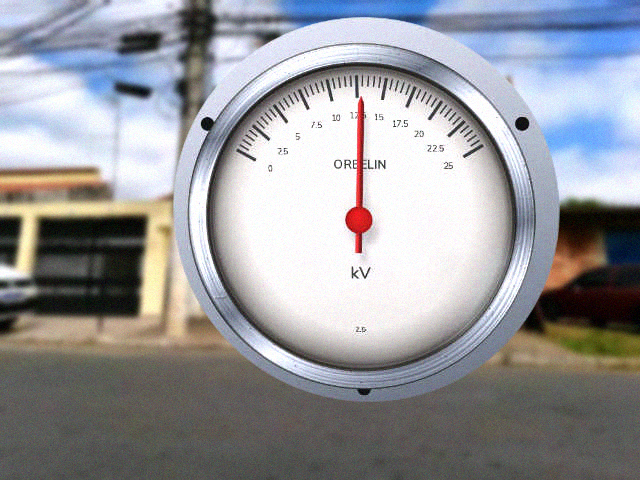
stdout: 13 kV
